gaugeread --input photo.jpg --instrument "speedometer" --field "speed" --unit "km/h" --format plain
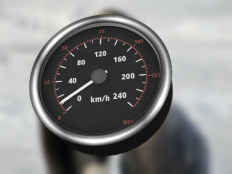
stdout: 10 km/h
